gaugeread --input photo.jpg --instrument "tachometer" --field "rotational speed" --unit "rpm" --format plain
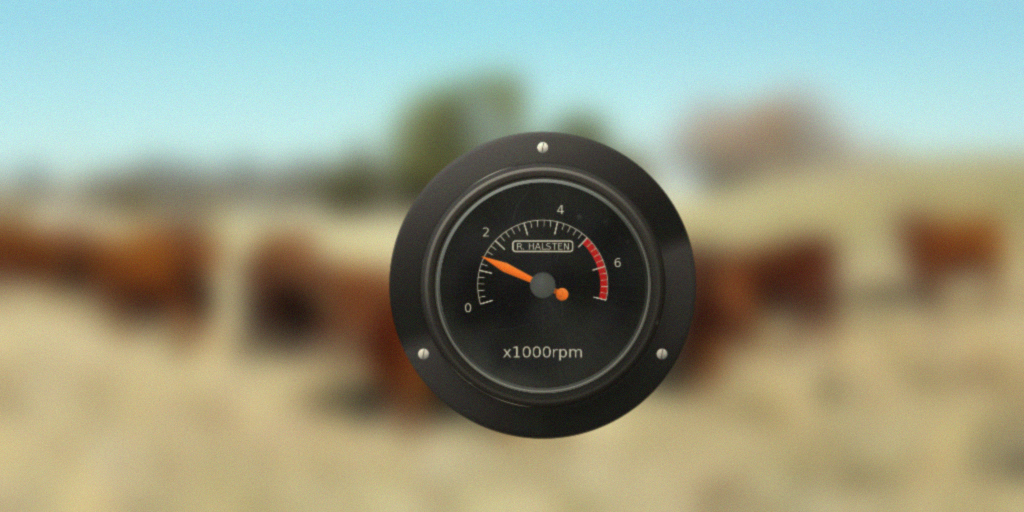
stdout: 1400 rpm
